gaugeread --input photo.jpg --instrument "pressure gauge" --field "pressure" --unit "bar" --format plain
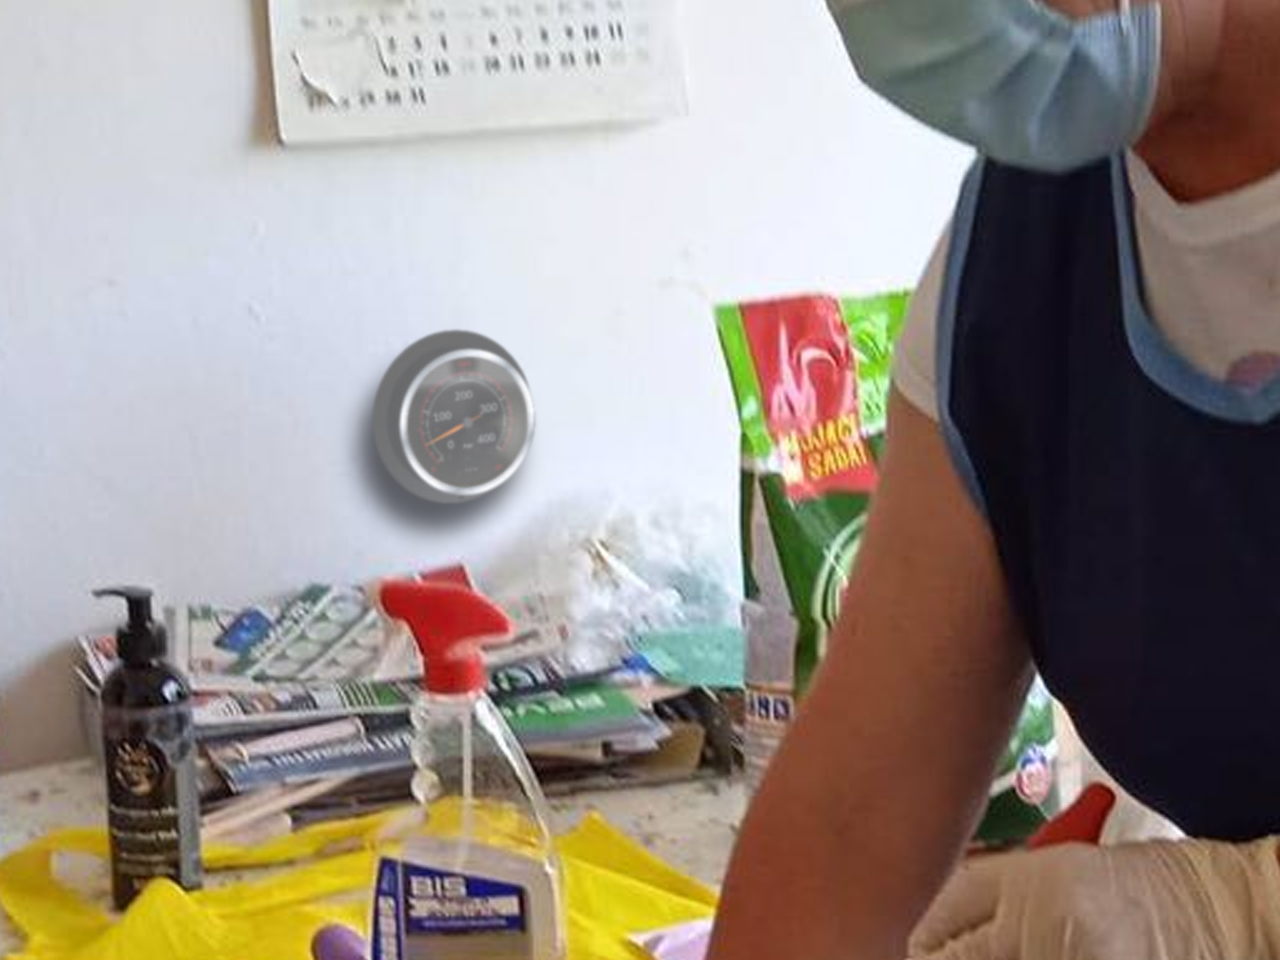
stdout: 40 bar
